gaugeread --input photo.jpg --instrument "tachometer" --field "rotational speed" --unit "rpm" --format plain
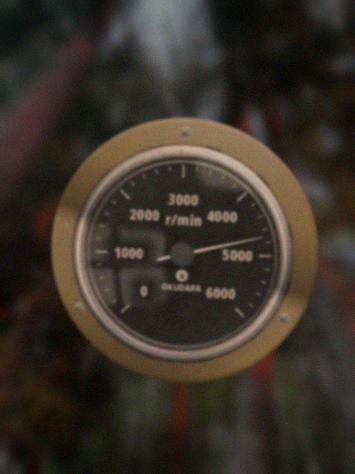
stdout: 4700 rpm
